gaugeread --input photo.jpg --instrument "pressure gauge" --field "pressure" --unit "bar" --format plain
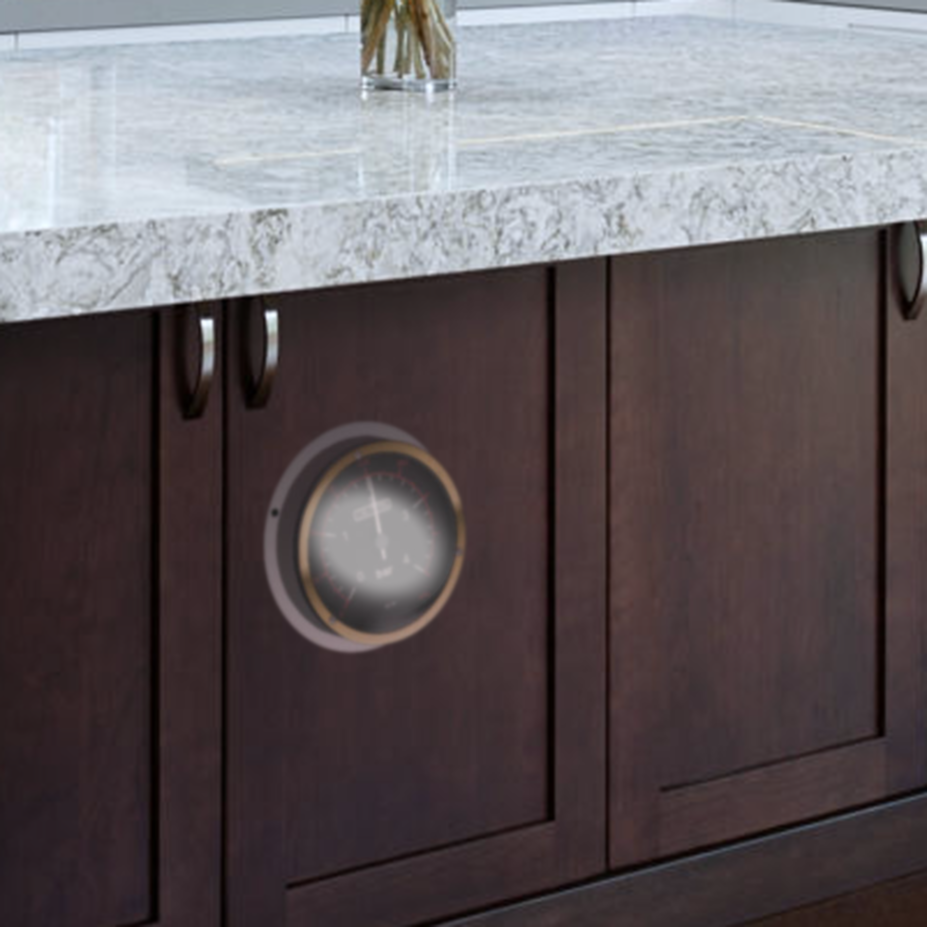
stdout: 2 bar
